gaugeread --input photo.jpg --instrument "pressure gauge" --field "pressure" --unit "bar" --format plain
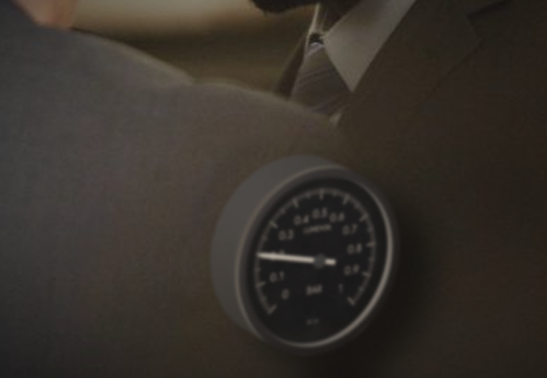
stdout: 0.2 bar
